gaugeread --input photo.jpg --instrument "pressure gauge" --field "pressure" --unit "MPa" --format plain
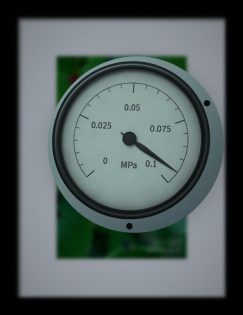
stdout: 0.095 MPa
